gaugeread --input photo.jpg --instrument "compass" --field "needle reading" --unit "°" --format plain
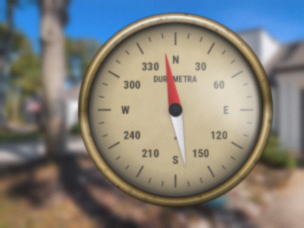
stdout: 350 °
